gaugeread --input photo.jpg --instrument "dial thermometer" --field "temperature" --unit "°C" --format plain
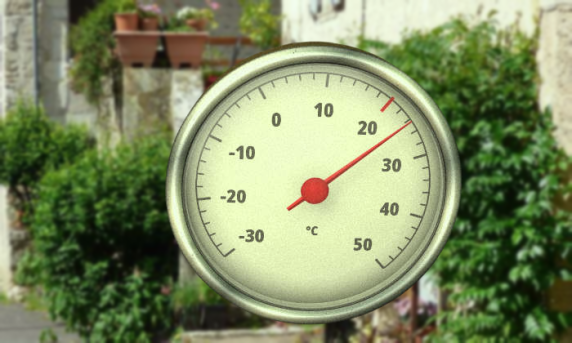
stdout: 24 °C
